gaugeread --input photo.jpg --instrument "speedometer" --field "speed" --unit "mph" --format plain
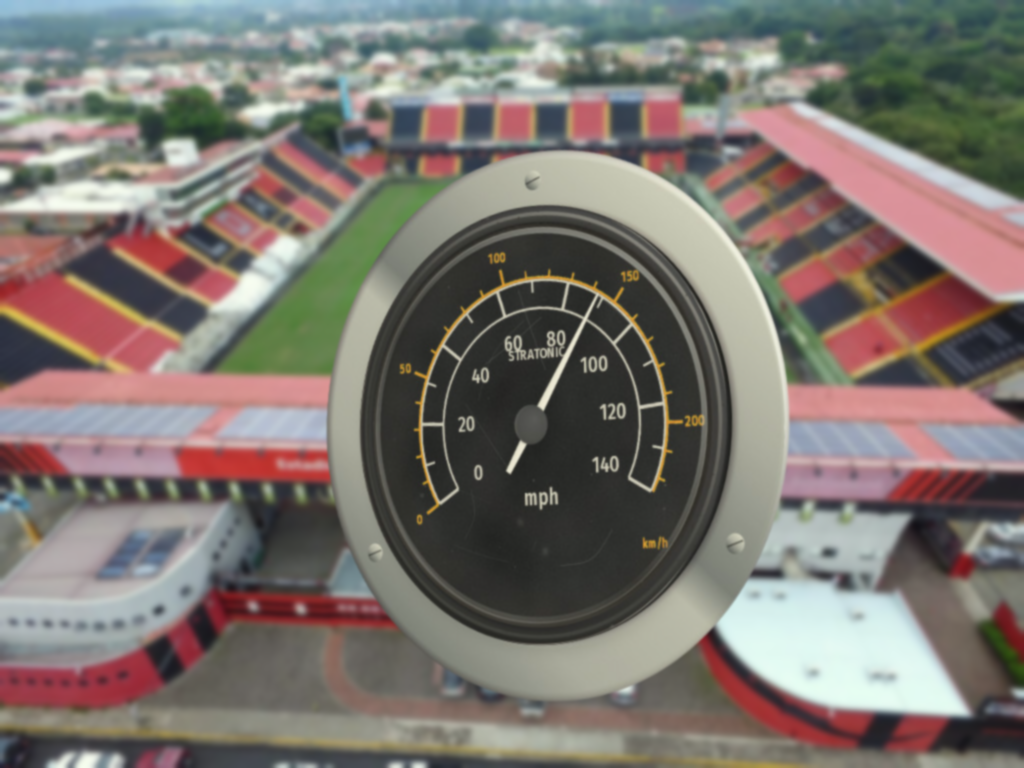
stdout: 90 mph
